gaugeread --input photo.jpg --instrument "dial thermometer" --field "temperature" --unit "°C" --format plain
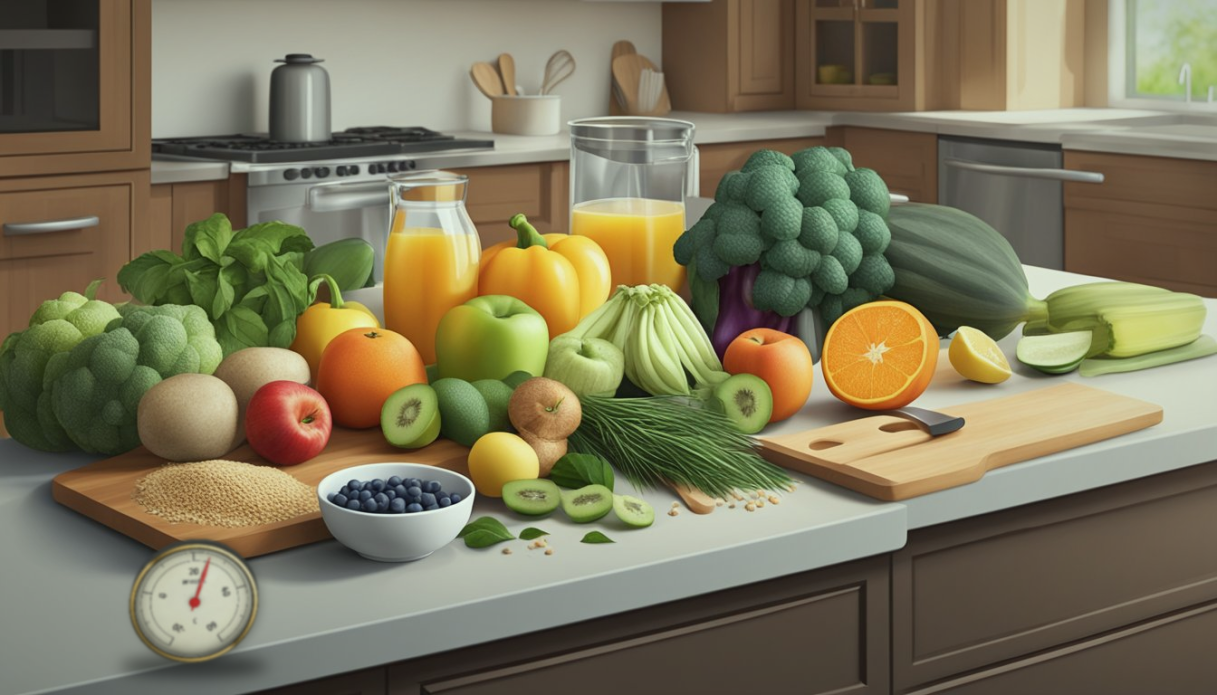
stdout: 25 °C
